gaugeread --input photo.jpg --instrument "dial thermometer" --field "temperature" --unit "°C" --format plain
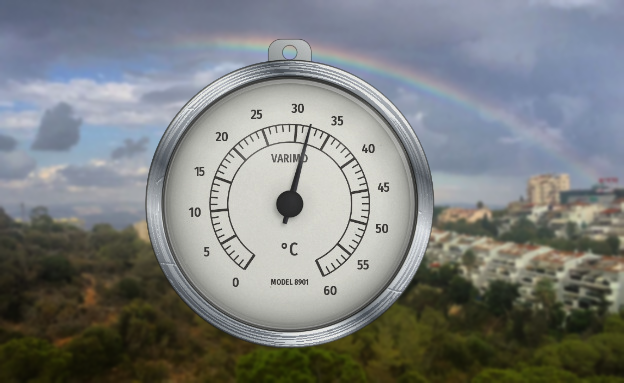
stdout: 32 °C
